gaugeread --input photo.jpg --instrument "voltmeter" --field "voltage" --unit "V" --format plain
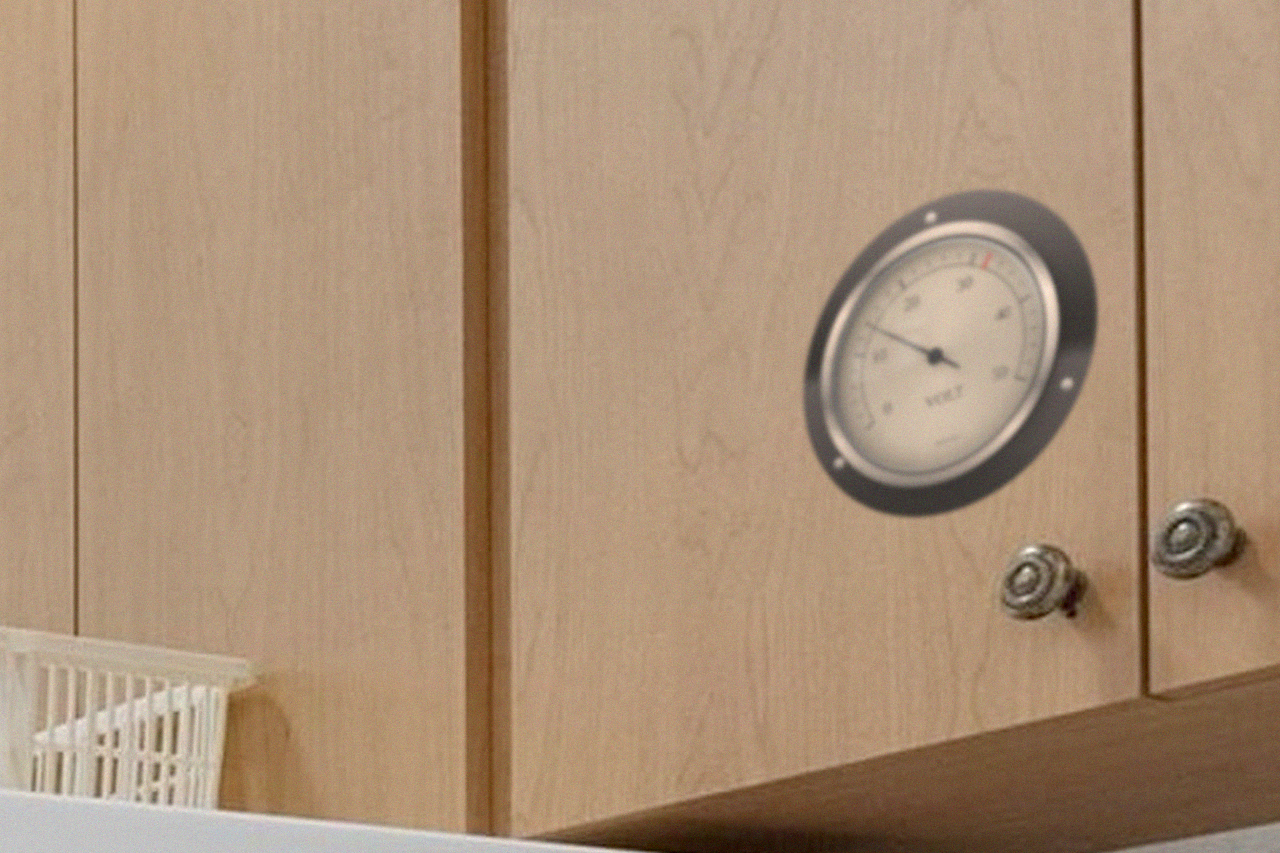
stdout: 14 V
